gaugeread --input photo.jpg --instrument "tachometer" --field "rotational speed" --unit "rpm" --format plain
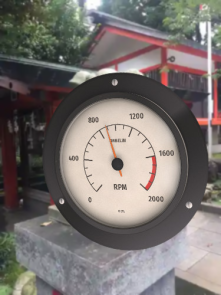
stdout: 900 rpm
